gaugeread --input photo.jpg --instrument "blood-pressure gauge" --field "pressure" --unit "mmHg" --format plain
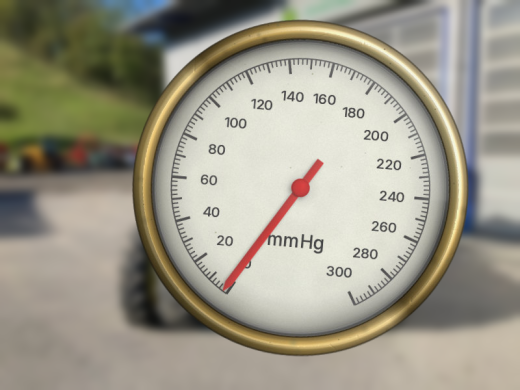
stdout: 2 mmHg
